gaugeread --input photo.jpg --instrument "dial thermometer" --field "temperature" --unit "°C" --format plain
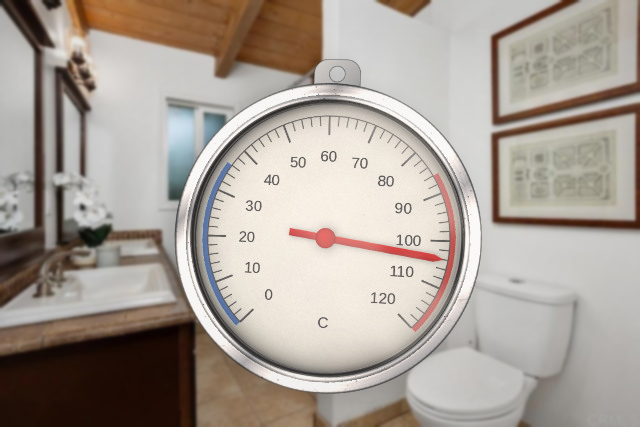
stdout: 104 °C
